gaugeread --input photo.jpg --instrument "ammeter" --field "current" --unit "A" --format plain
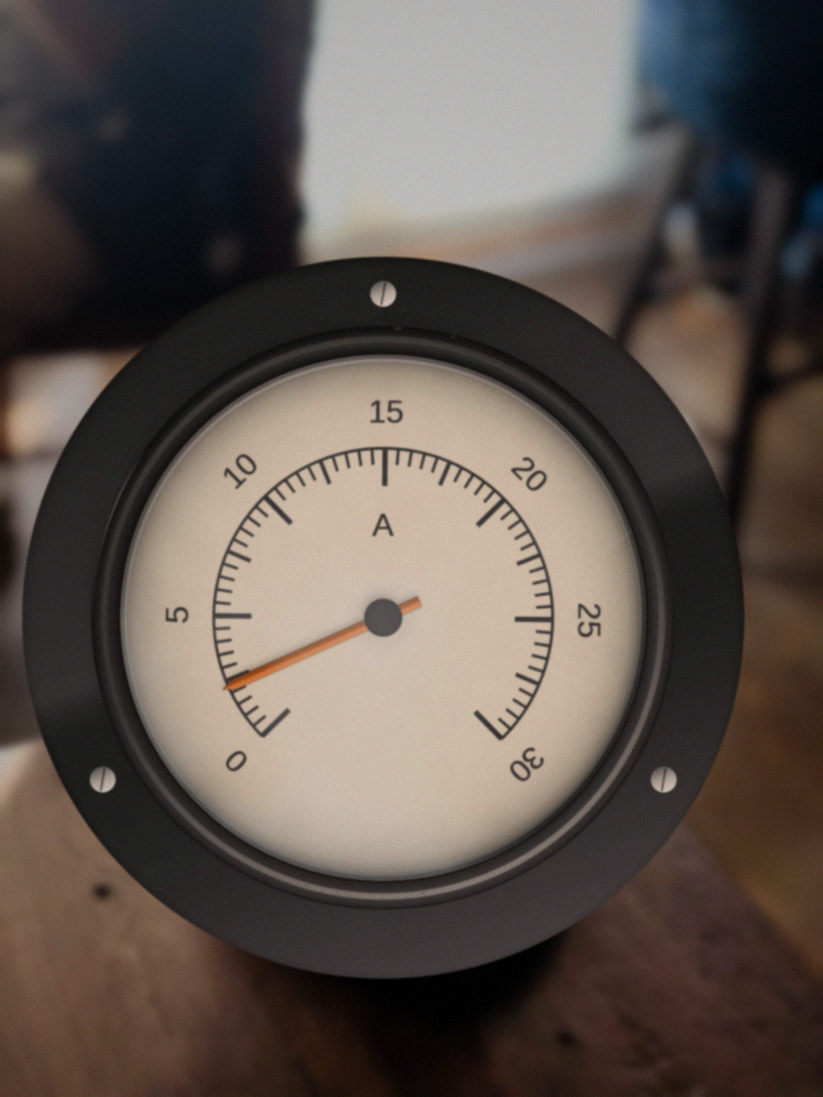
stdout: 2.25 A
